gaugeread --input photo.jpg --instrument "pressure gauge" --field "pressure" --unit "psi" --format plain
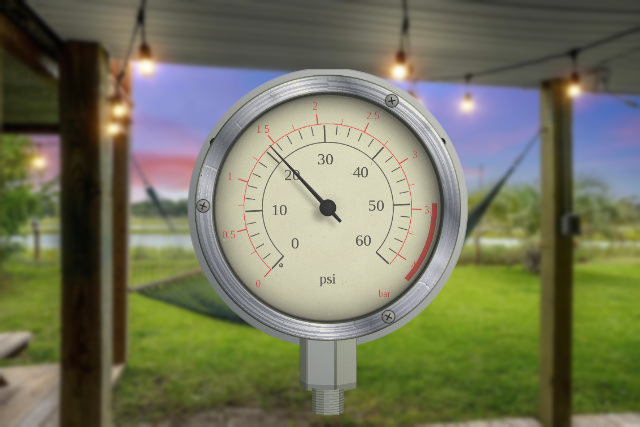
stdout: 21 psi
